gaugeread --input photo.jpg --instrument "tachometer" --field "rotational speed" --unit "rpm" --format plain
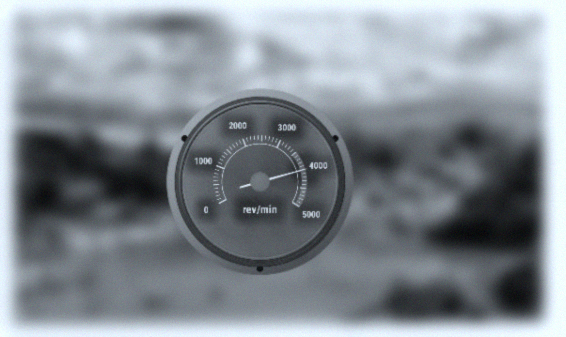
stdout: 4000 rpm
